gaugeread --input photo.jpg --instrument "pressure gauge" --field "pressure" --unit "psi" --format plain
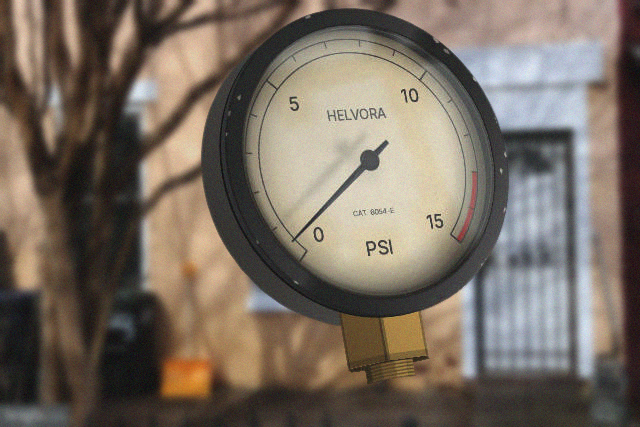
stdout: 0.5 psi
